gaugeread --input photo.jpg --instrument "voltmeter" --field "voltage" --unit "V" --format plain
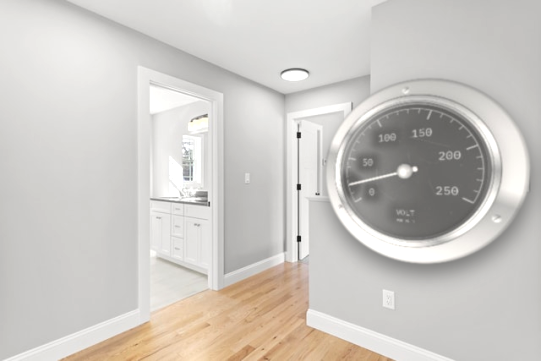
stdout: 20 V
